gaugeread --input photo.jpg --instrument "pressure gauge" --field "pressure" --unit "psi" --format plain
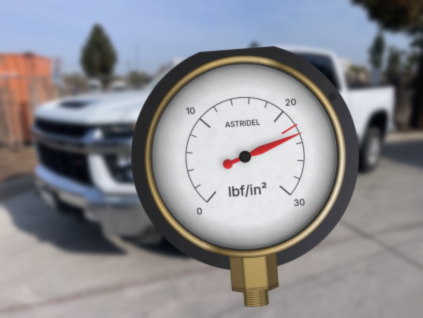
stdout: 23 psi
